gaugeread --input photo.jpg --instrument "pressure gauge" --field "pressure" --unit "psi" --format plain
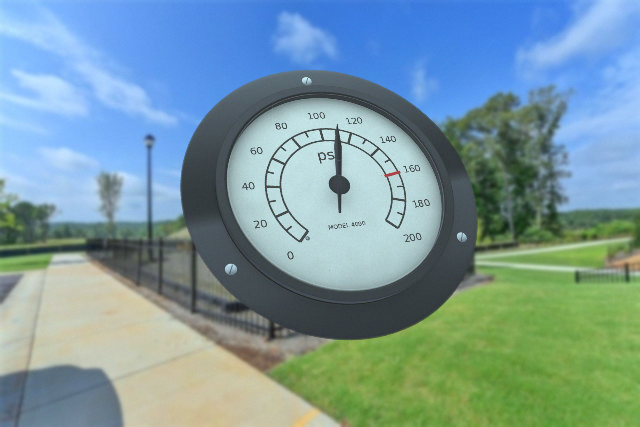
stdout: 110 psi
